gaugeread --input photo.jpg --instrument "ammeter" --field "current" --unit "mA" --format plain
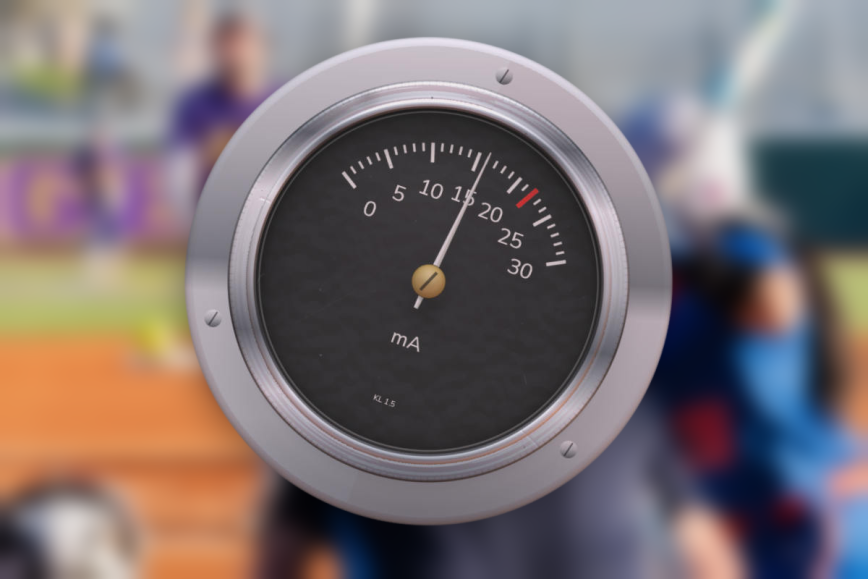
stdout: 16 mA
